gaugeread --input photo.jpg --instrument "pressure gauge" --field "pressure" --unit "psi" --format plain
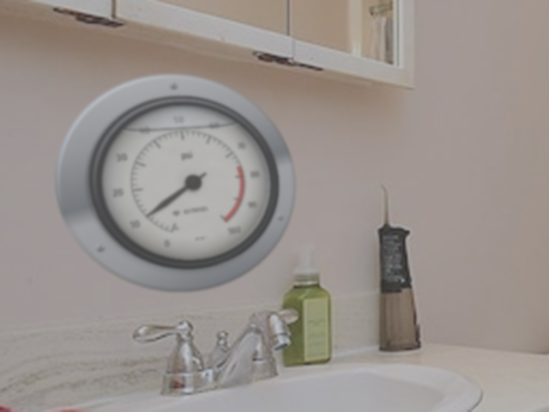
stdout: 10 psi
